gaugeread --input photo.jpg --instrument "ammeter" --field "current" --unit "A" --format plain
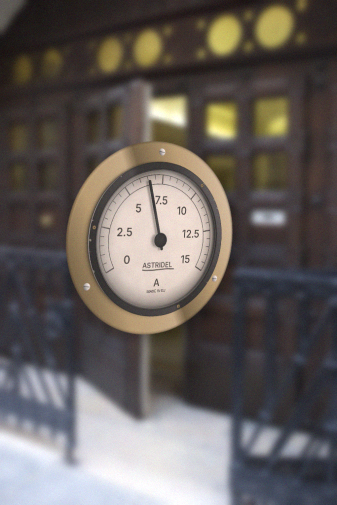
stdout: 6.5 A
